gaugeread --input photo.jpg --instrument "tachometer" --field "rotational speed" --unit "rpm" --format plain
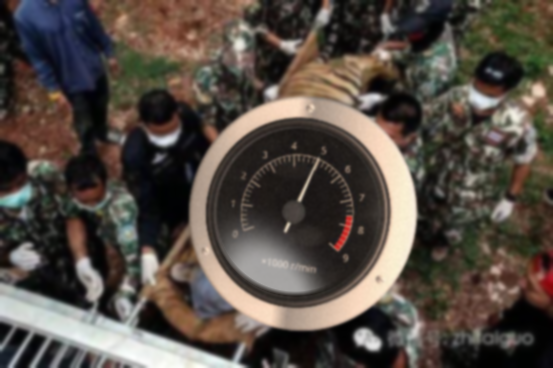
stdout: 5000 rpm
